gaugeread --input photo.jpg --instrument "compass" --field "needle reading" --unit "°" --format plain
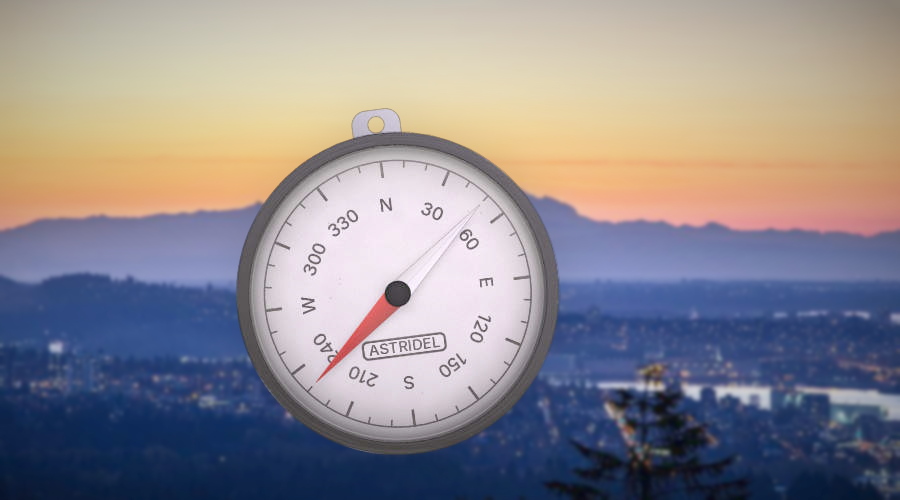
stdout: 230 °
